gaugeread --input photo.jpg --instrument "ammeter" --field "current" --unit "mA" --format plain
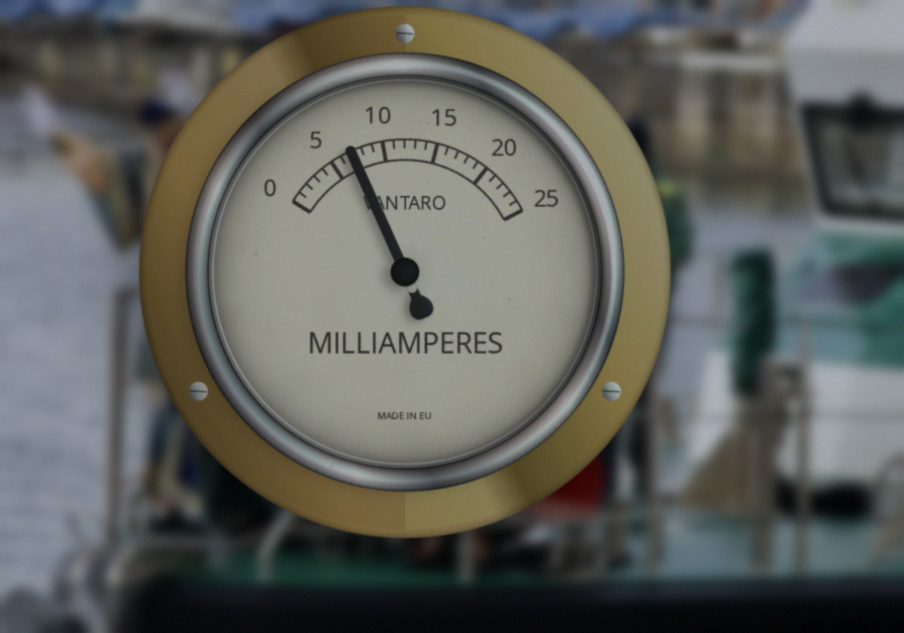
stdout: 7 mA
